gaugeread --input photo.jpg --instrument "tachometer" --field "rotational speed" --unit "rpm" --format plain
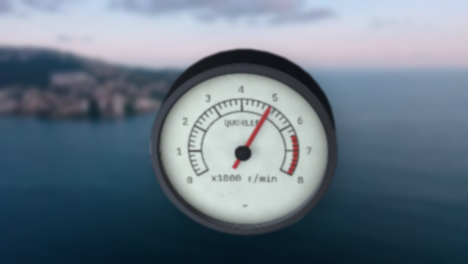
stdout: 5000 rpm
